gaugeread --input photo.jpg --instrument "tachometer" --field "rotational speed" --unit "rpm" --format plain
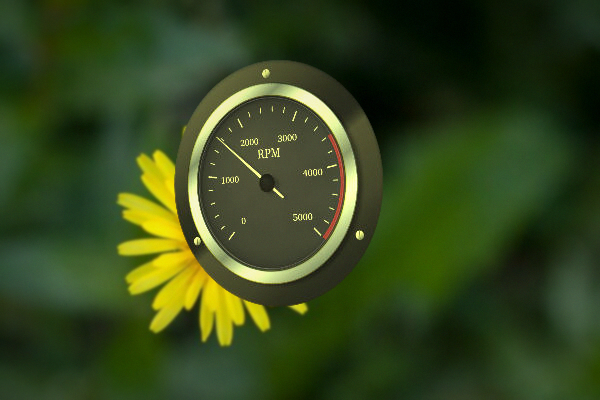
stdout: 1600 rpm
